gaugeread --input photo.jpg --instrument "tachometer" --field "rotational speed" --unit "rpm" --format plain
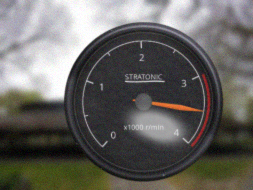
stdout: 3500 rpm
